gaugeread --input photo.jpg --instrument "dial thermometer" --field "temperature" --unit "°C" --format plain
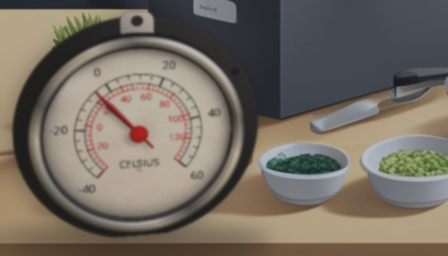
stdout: -4 °C
